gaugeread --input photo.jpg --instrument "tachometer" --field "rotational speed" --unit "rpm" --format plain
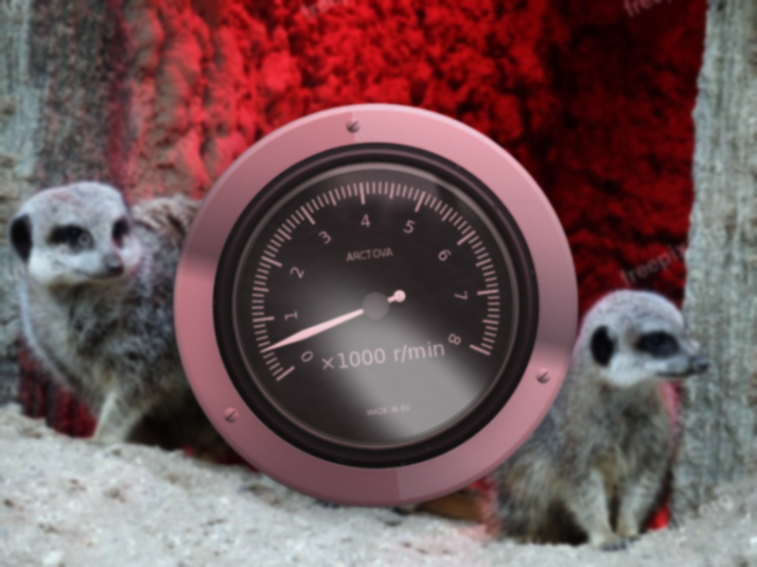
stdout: 500 rpm
